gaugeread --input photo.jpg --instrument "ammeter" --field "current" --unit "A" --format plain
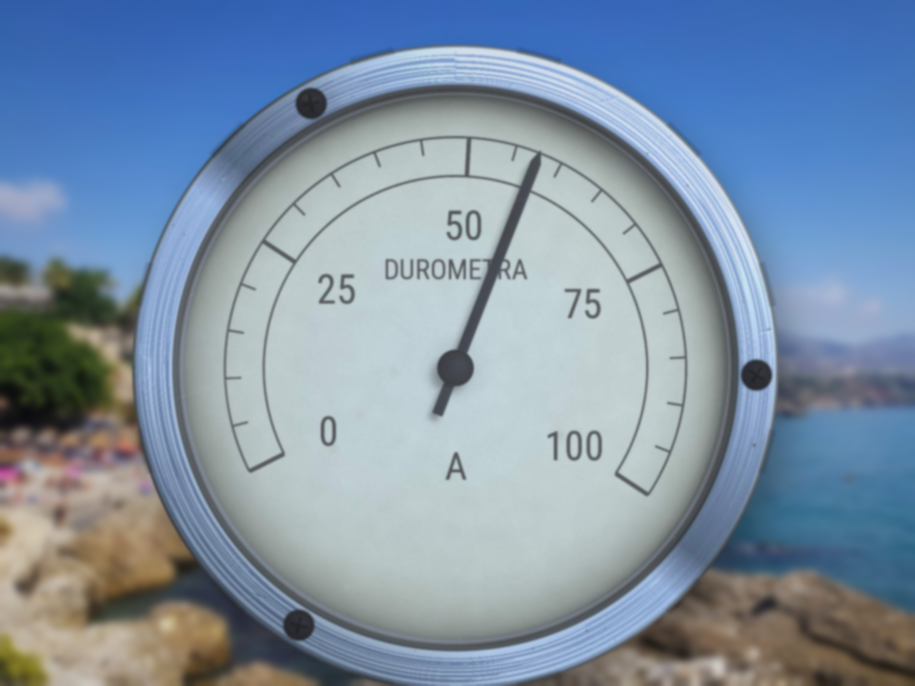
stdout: 57.5 A
